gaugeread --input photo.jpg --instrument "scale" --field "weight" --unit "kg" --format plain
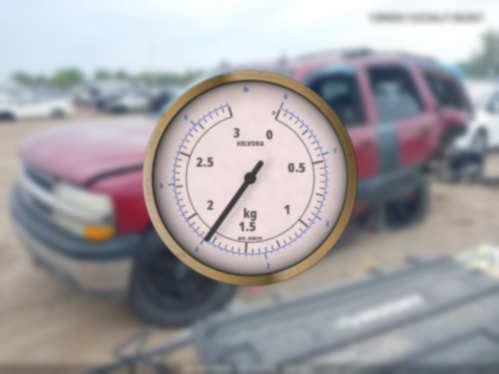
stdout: 1.8 kg
